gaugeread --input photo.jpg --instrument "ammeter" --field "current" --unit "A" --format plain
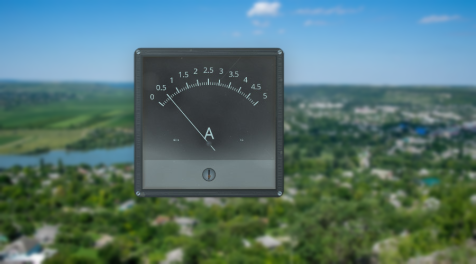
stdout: 0.5 A
